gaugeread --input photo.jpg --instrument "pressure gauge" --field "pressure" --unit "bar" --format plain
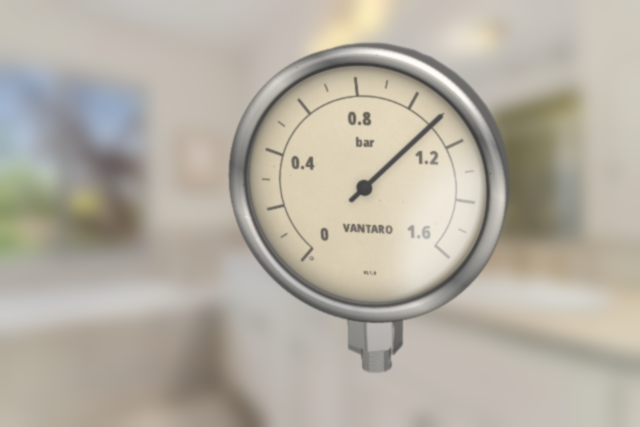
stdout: 1.1 bar
